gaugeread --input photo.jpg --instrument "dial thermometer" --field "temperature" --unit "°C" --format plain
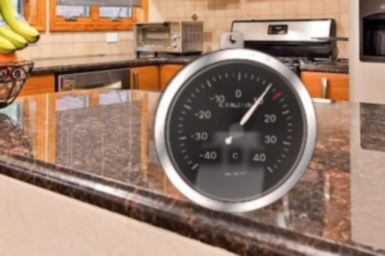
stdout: 10 °C
